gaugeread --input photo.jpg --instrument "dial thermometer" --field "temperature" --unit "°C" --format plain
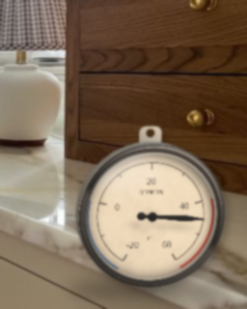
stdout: 45 °C
